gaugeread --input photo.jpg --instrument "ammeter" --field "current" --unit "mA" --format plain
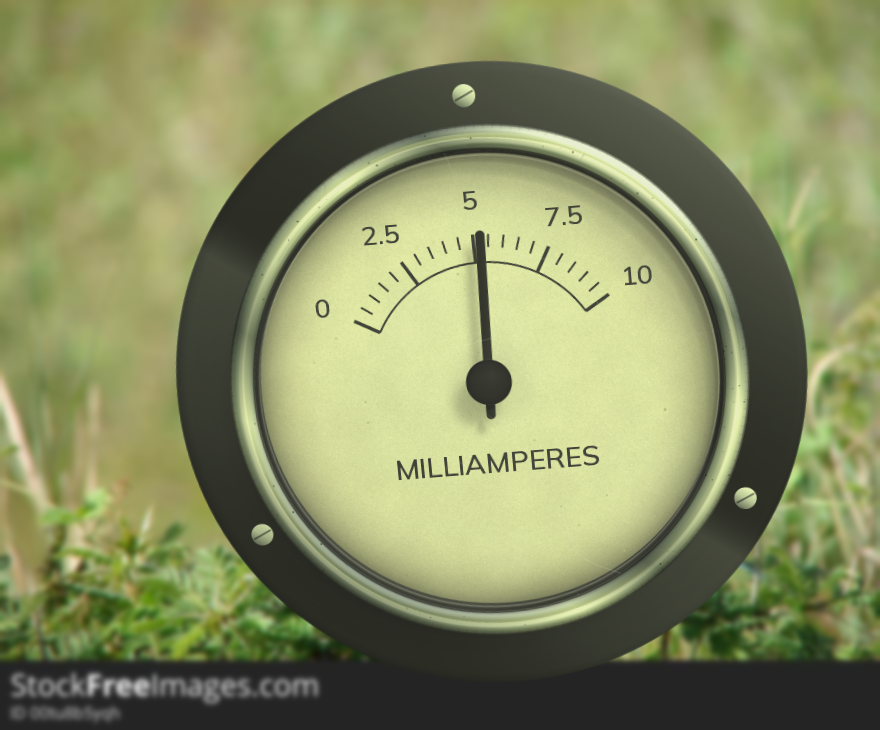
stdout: 5.25 mA
